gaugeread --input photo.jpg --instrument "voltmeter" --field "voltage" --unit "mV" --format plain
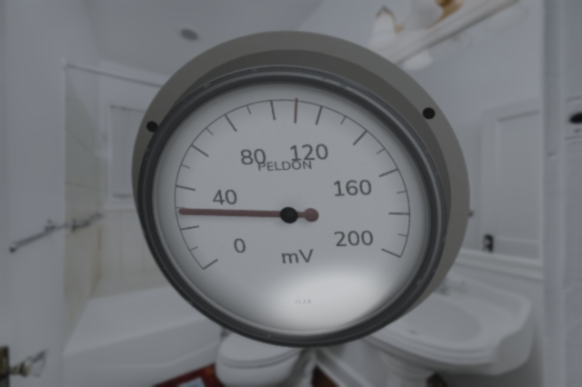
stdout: 30 mV
